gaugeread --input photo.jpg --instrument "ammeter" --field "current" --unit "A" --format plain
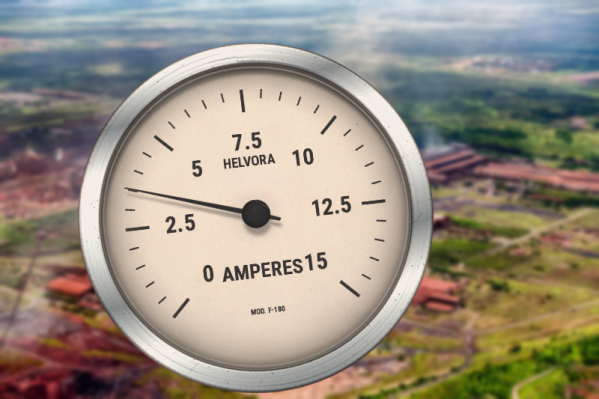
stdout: 3.5 A
